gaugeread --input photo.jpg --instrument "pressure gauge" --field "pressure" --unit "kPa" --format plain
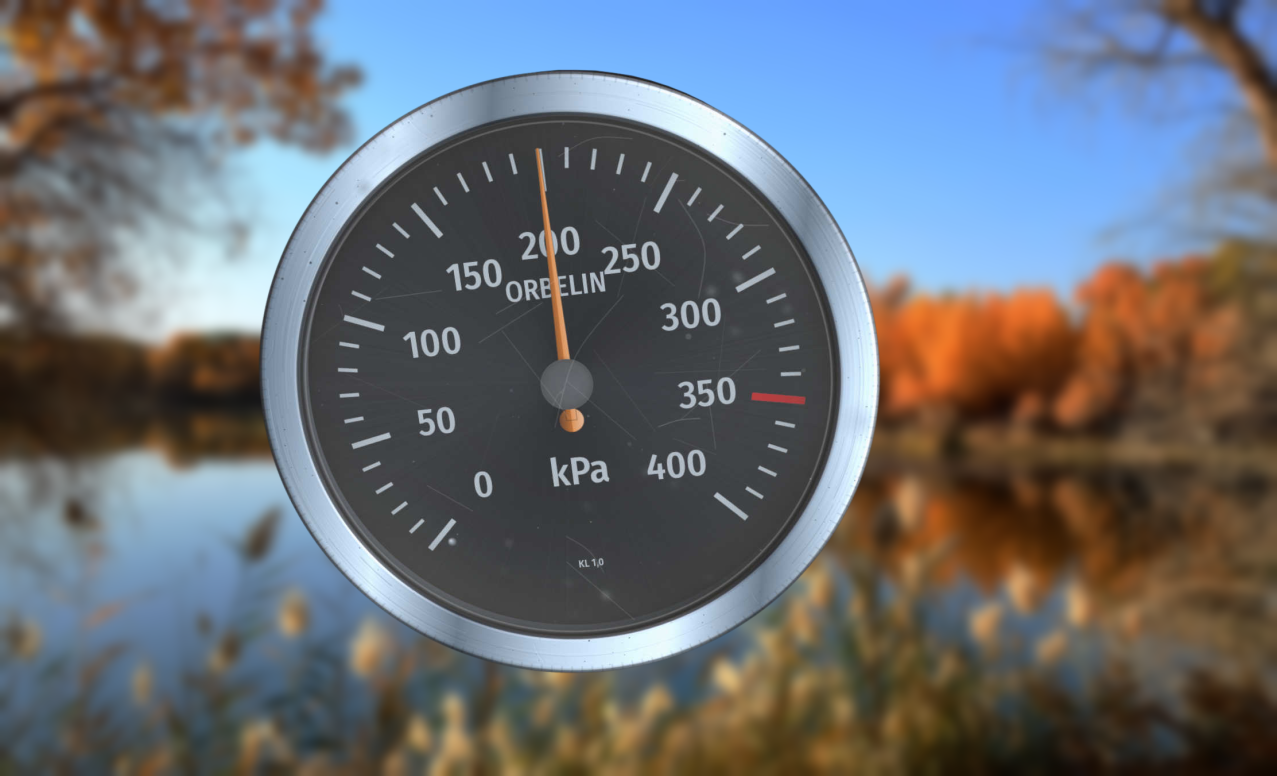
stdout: 200 kPa
